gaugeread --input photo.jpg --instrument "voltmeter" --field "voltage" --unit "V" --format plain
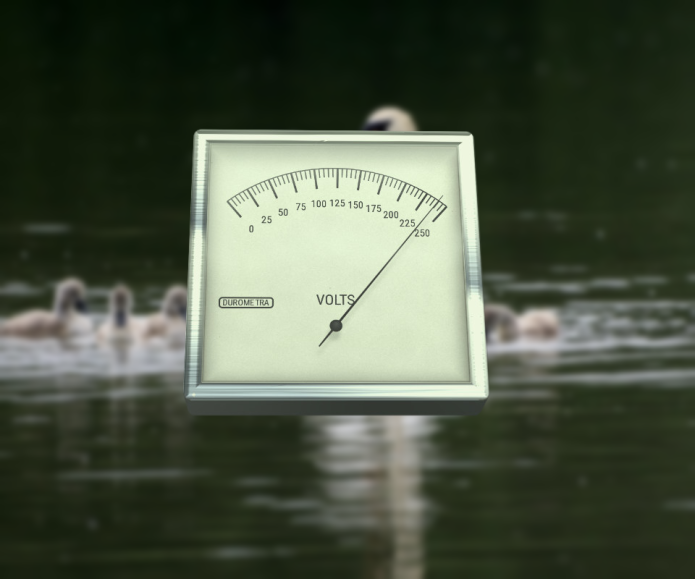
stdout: 240 V
